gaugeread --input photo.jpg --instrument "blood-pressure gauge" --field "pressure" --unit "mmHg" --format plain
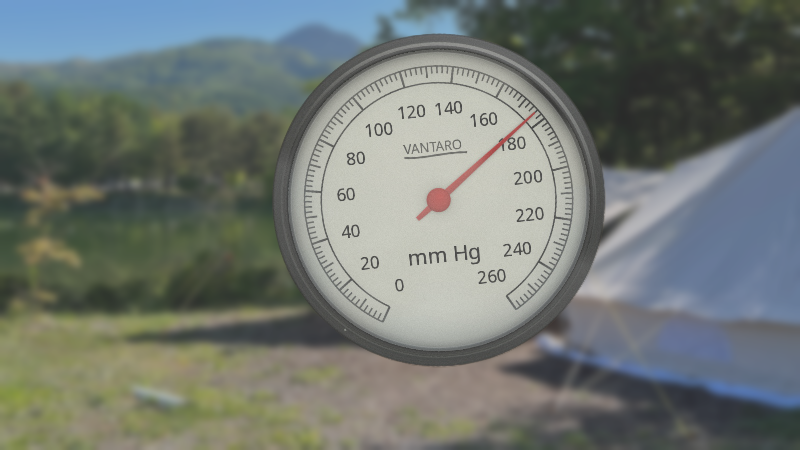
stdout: 176 mmHg
